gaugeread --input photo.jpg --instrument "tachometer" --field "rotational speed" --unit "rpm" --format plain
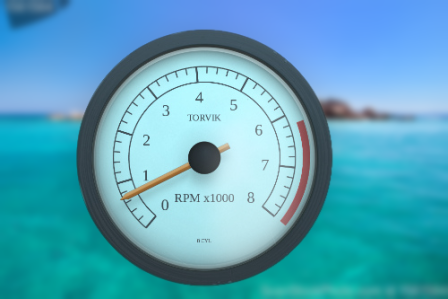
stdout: 700 rpm
